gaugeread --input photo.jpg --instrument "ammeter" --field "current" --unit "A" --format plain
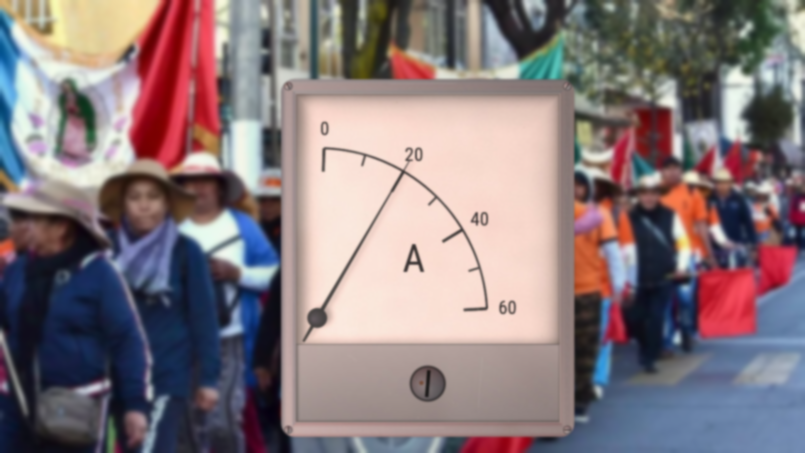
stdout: 20 A
